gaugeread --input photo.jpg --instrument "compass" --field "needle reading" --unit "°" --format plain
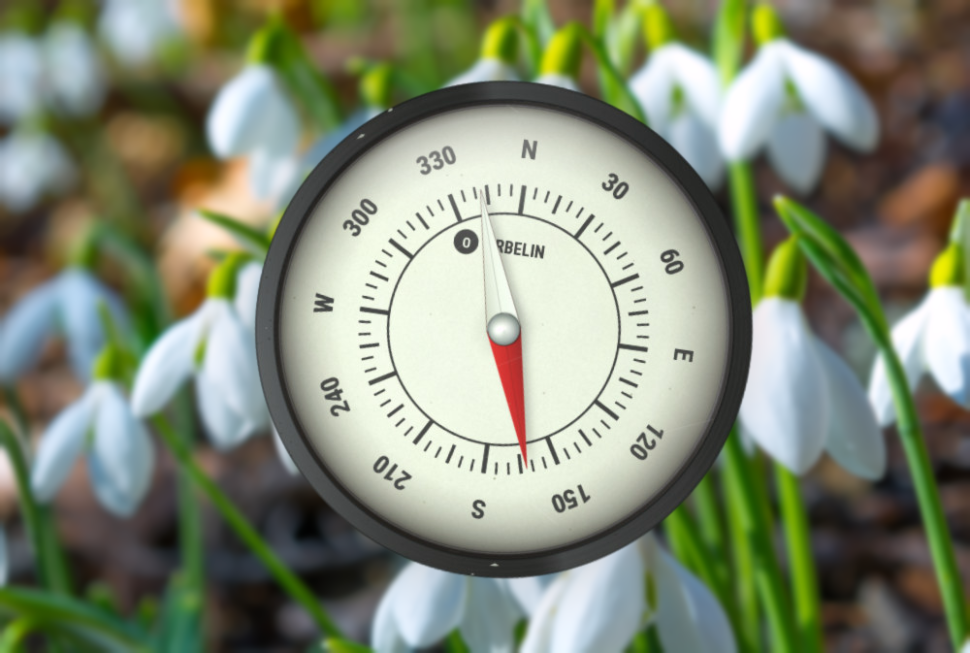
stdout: 162.5 °
